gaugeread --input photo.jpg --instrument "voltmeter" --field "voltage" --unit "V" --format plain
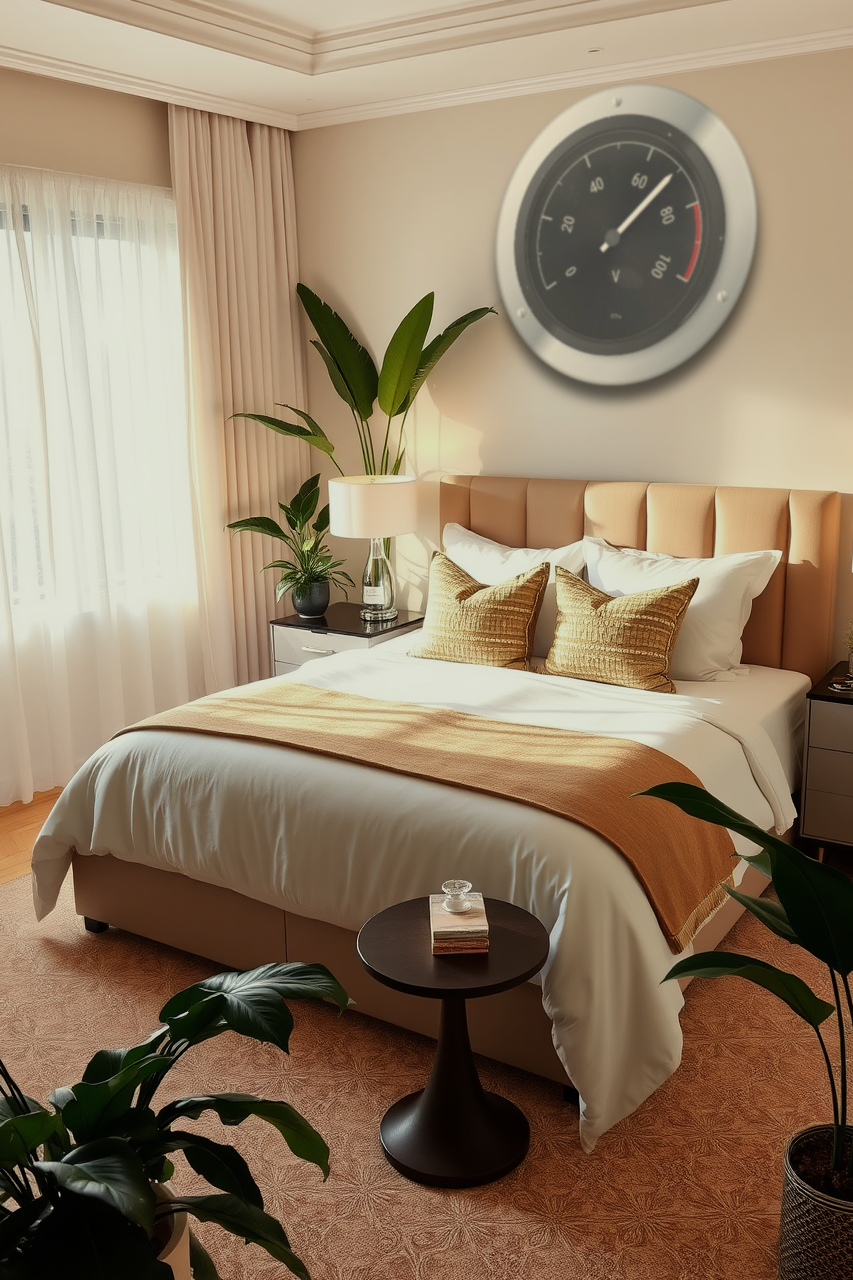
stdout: 70 V
